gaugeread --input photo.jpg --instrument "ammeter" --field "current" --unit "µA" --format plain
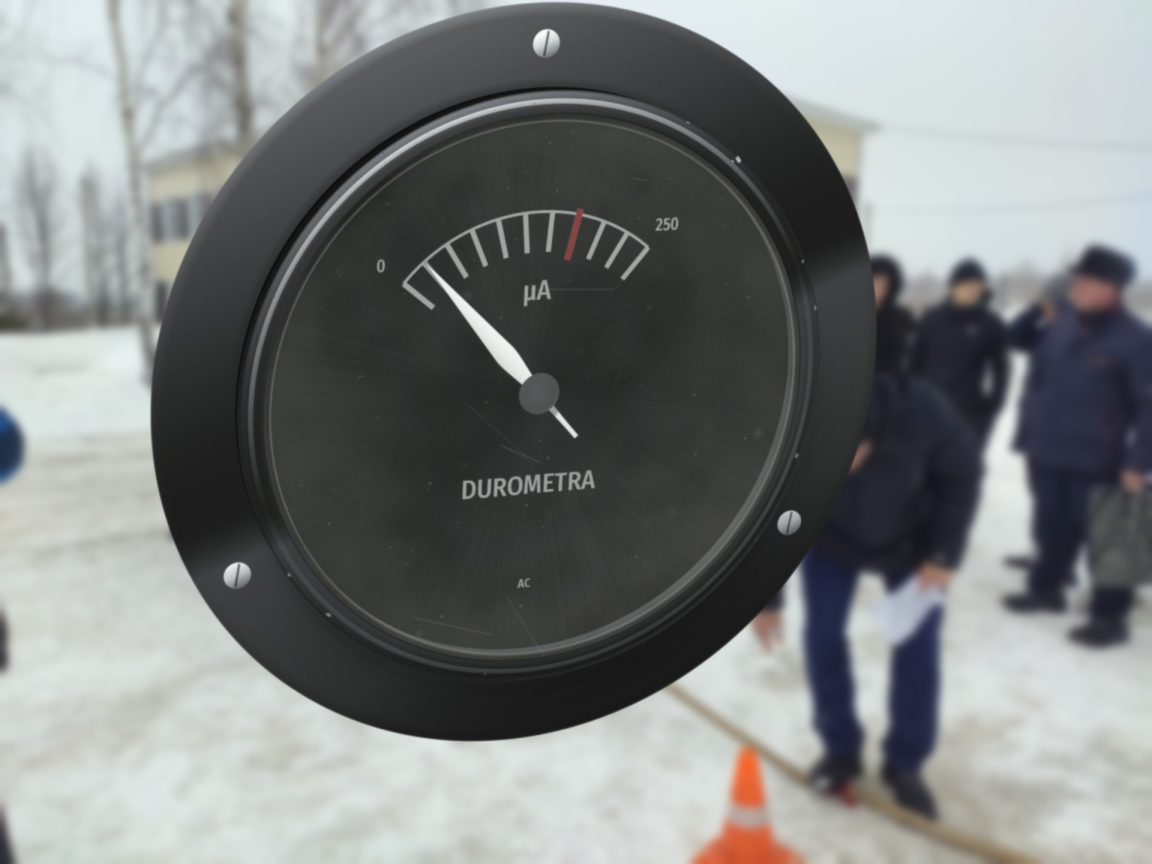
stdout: 25 µA
